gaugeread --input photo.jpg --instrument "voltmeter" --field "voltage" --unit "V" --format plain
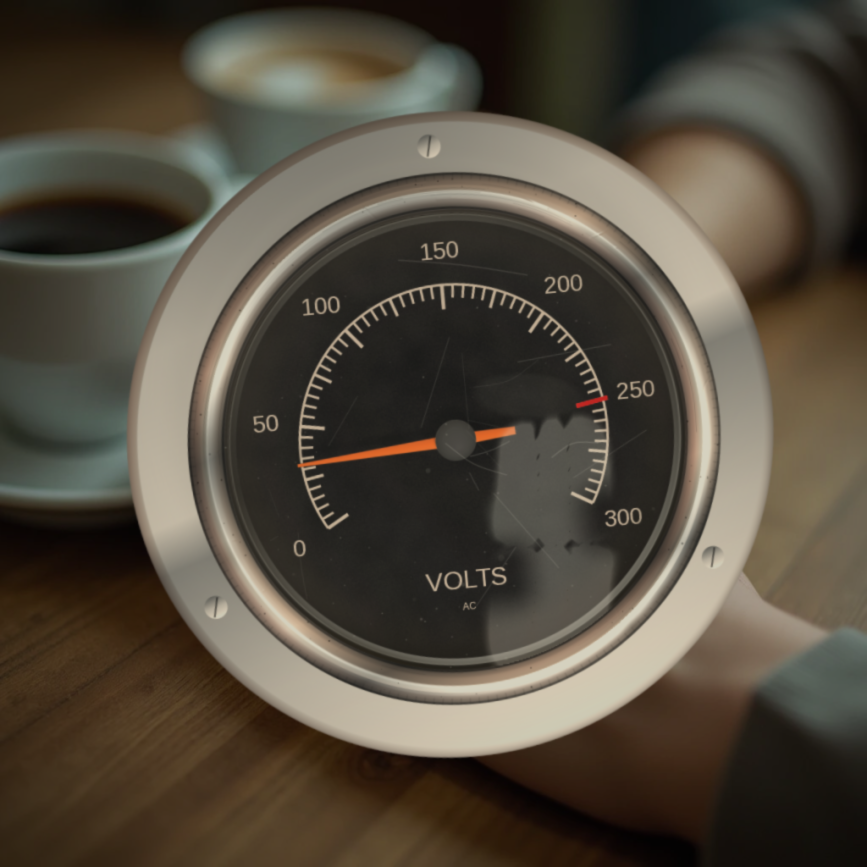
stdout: 32.5 V
